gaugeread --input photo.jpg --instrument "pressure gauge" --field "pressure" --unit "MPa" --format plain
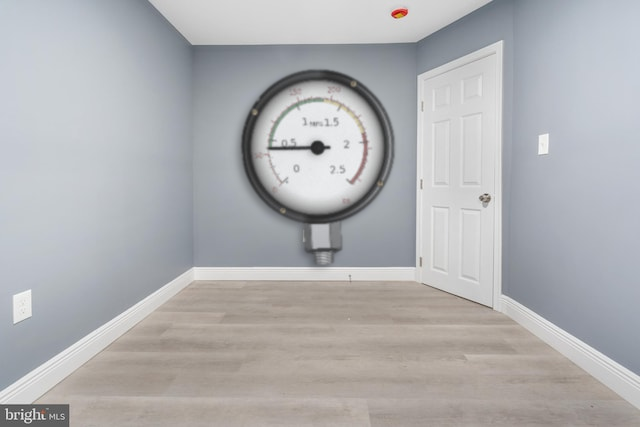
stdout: 0.4 MPa
